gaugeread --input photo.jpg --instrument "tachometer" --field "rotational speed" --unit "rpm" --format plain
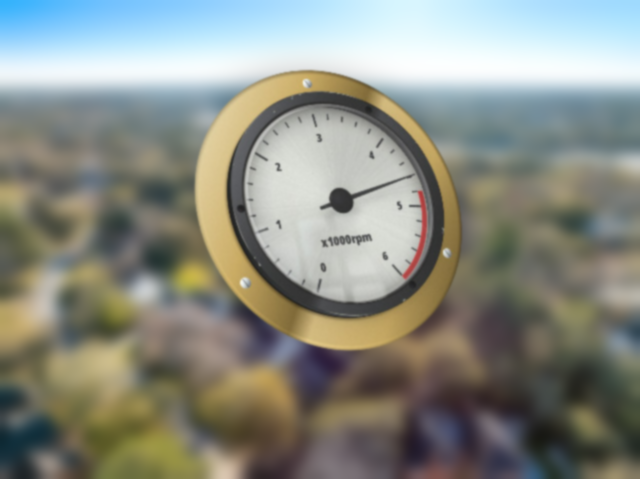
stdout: 4600 rpm
